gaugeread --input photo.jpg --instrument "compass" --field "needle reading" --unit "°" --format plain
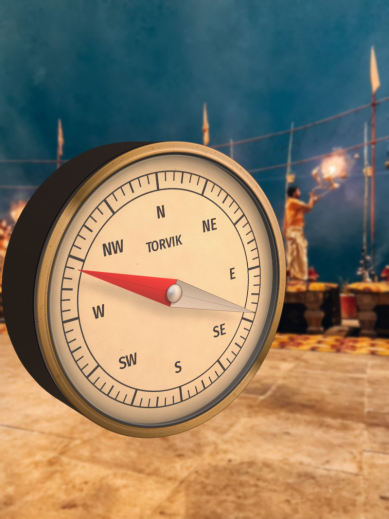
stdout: 295 °
